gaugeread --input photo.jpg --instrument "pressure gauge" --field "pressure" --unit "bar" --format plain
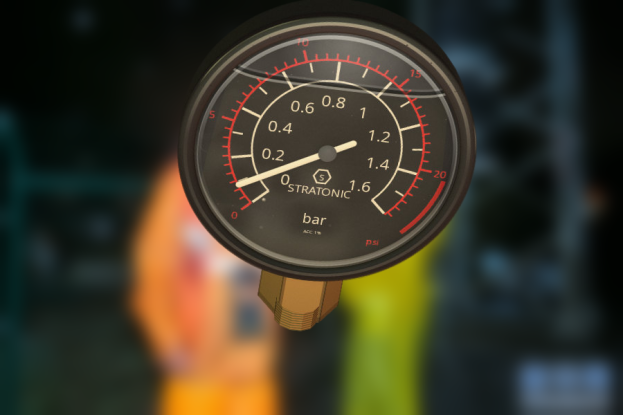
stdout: 0.1 bar
